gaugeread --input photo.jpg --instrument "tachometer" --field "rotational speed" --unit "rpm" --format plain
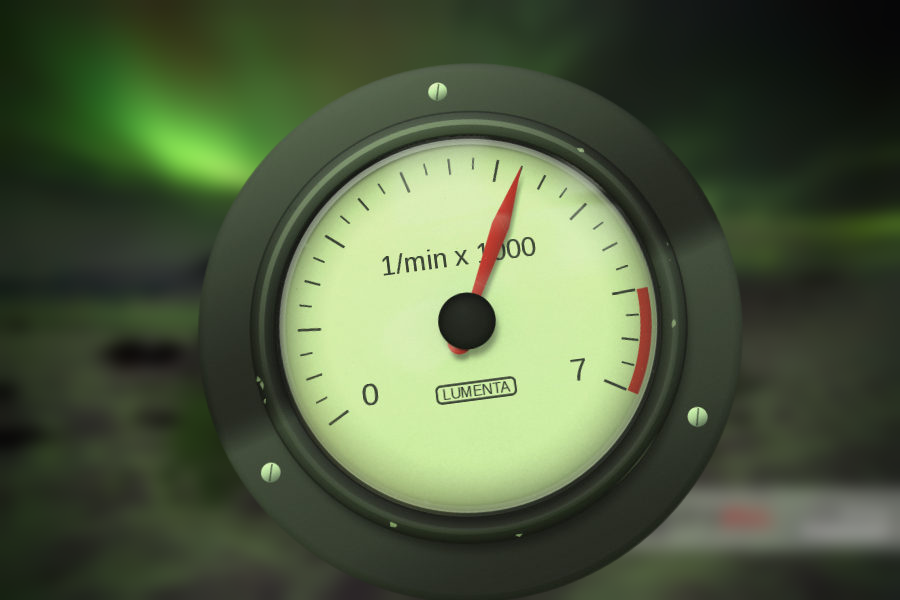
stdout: 4250 rpm
